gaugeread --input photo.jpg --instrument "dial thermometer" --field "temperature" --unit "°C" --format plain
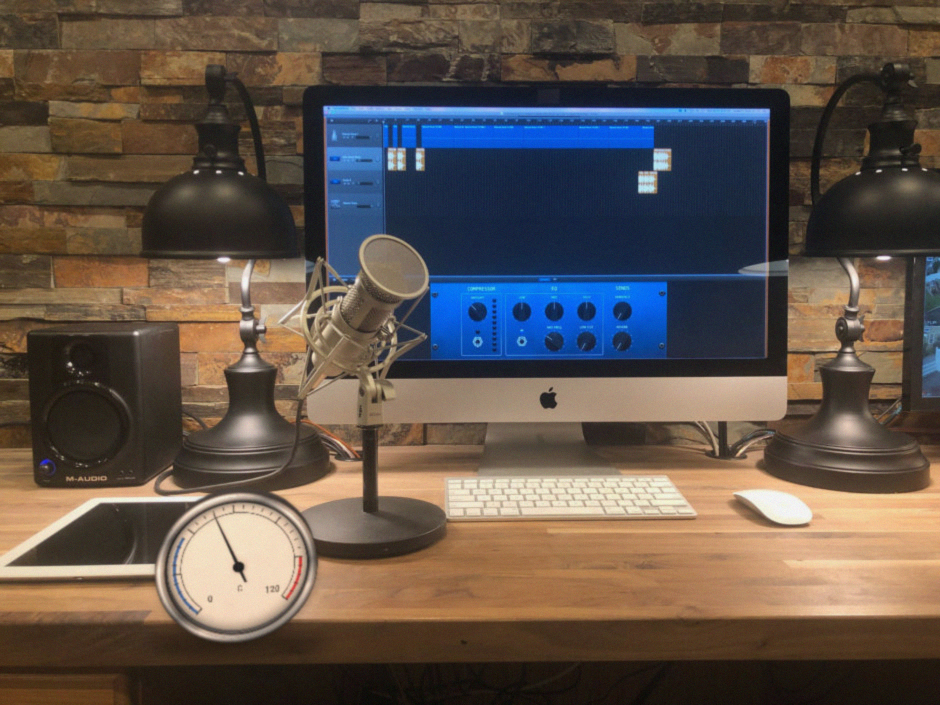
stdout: 52 °C
